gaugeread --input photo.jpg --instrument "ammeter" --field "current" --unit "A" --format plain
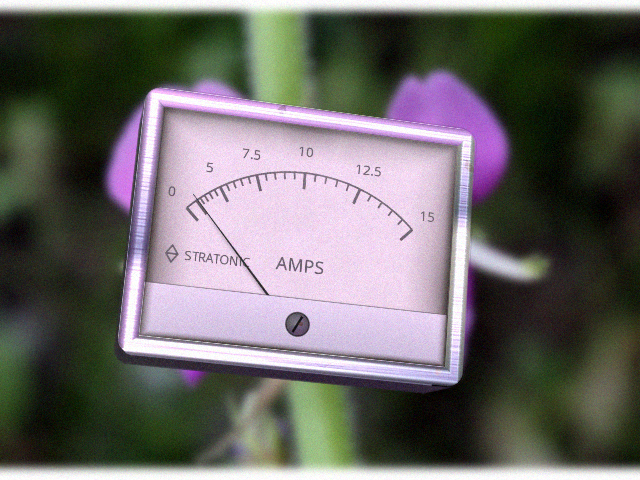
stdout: 2.5 A
